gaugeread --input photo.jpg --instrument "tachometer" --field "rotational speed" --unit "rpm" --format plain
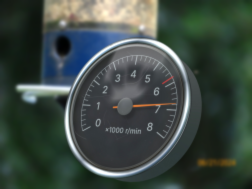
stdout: 6800 rpm
